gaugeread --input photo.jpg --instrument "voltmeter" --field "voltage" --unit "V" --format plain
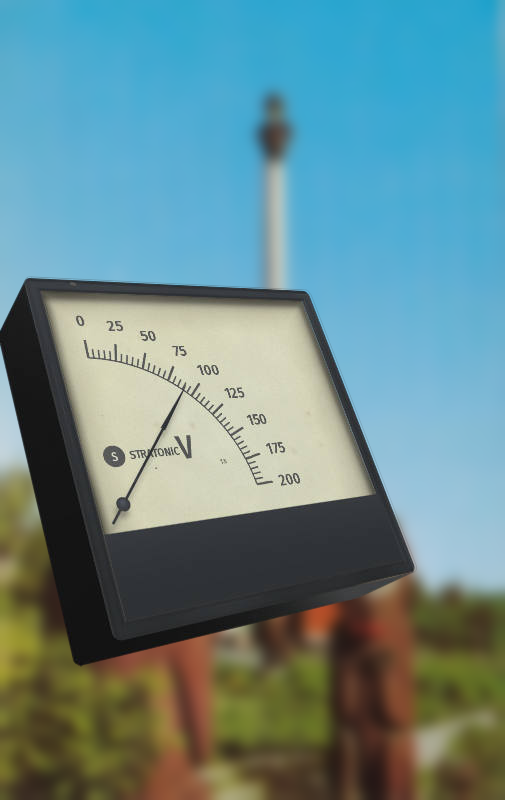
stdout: 90 V
